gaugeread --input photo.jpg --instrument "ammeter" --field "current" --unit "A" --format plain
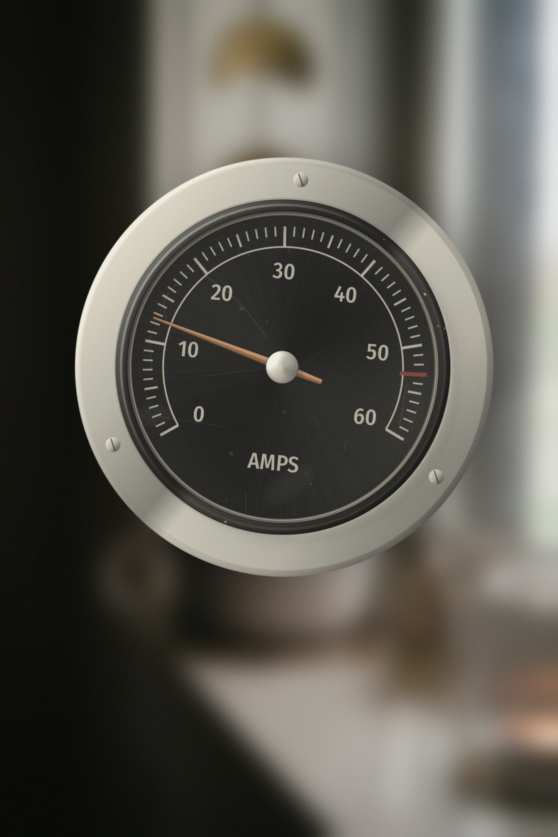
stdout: 12.5 A
